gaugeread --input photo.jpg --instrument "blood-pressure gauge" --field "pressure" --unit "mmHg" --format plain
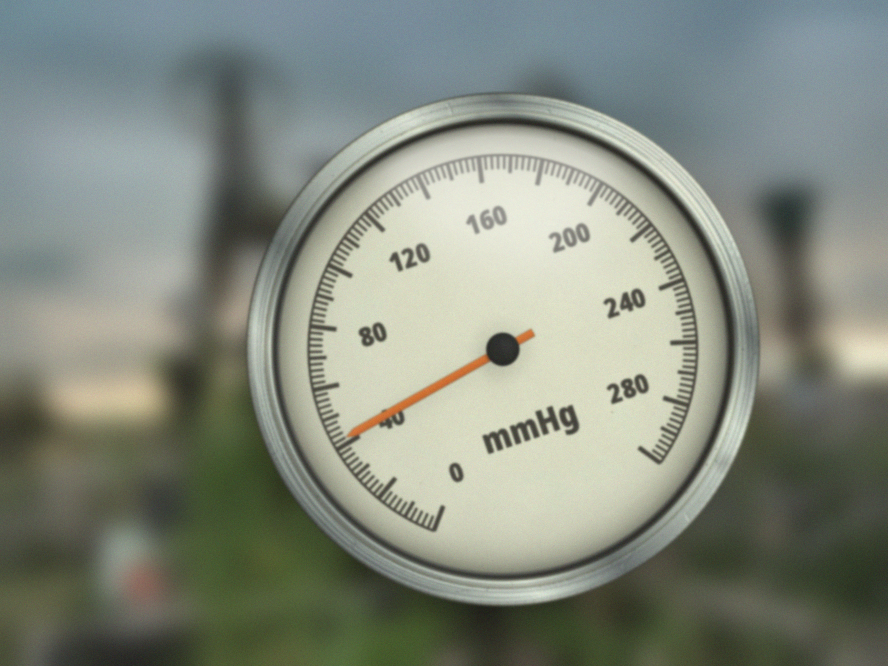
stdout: 42 mmHg
